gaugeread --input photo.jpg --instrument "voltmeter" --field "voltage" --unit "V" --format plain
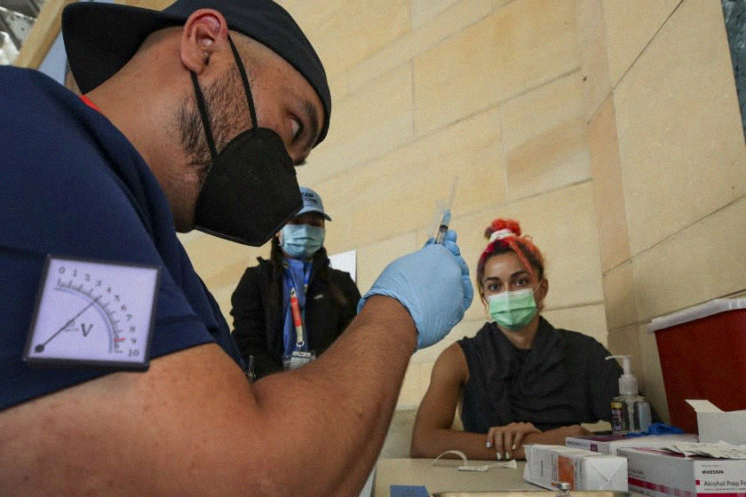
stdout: 4 V
